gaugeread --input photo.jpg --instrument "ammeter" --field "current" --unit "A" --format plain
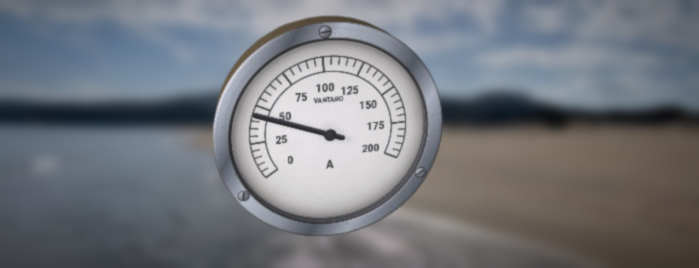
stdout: 45 A
